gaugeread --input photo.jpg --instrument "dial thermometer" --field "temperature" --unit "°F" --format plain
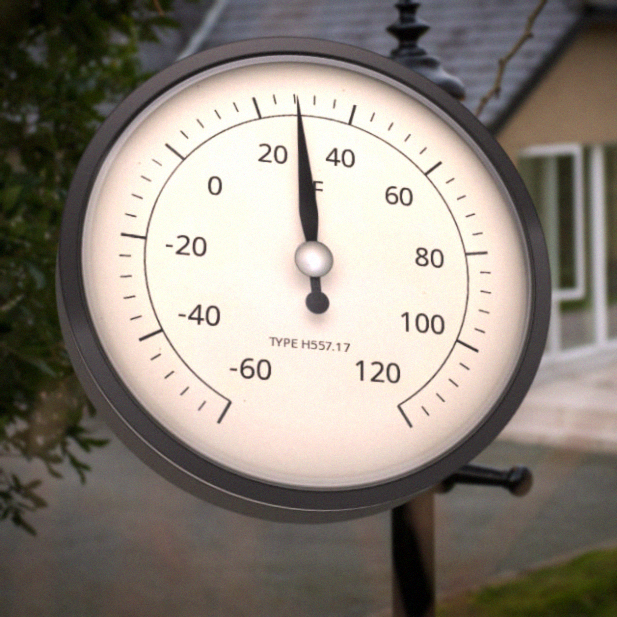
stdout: 28 °F
